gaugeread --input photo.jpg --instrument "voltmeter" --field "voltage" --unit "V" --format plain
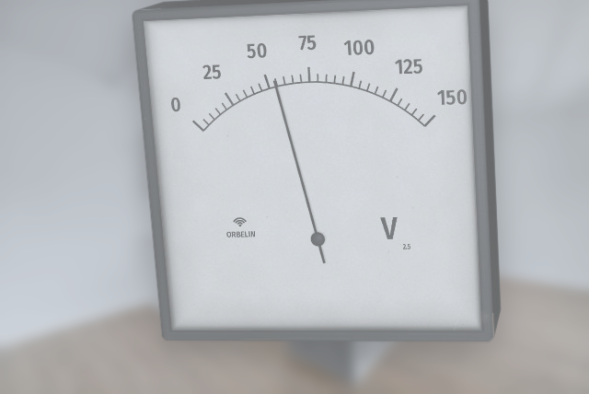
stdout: 55 V
